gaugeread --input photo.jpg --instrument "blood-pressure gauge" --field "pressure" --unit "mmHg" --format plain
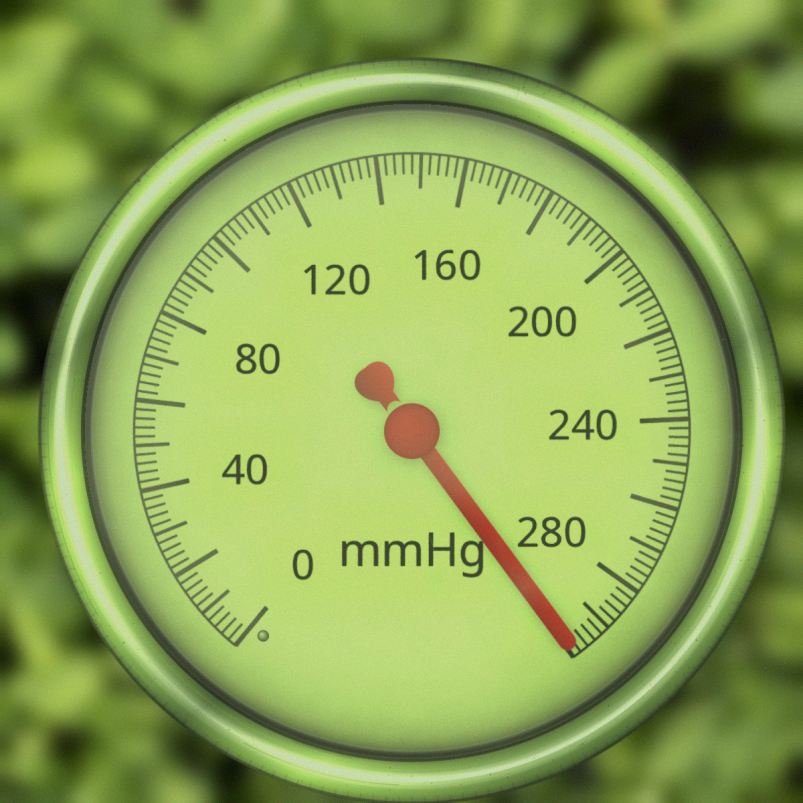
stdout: 299 mmHg
